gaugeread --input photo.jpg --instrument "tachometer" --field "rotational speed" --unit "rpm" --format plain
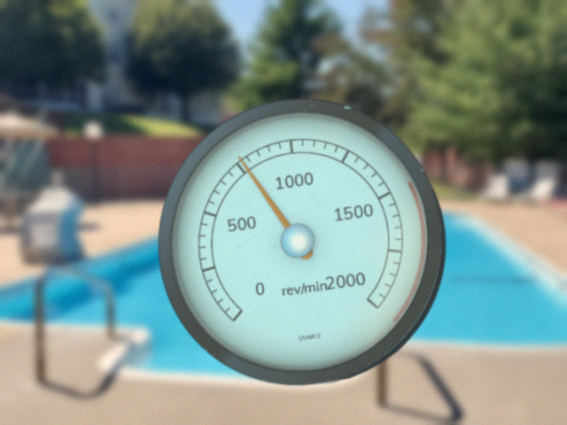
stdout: 775 rpm
